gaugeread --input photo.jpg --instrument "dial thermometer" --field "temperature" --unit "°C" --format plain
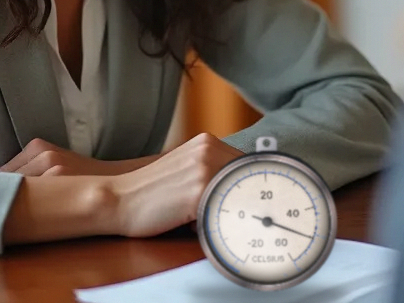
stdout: 50 °C
